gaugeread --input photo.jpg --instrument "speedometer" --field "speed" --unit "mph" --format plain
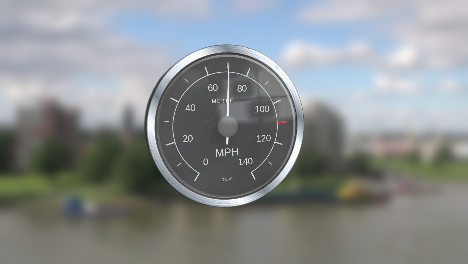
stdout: 70 mph
